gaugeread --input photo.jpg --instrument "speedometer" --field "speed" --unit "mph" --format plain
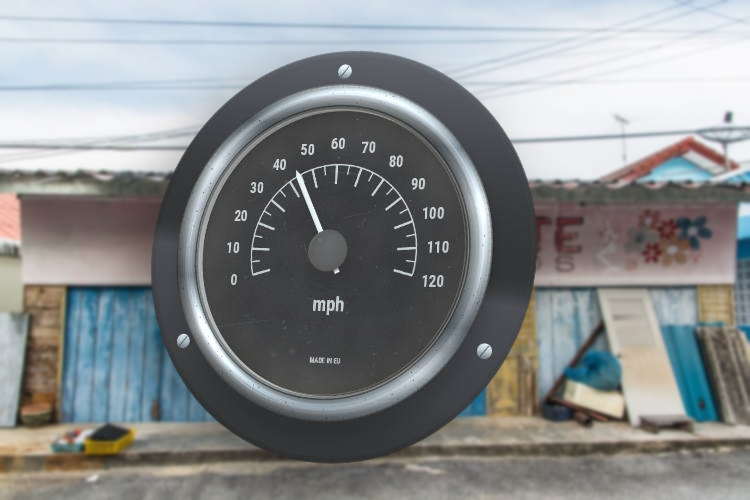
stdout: 45 mph
